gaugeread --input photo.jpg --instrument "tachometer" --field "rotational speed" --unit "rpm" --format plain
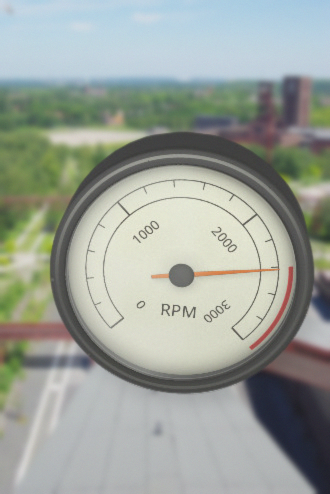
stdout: 2400 rpm
